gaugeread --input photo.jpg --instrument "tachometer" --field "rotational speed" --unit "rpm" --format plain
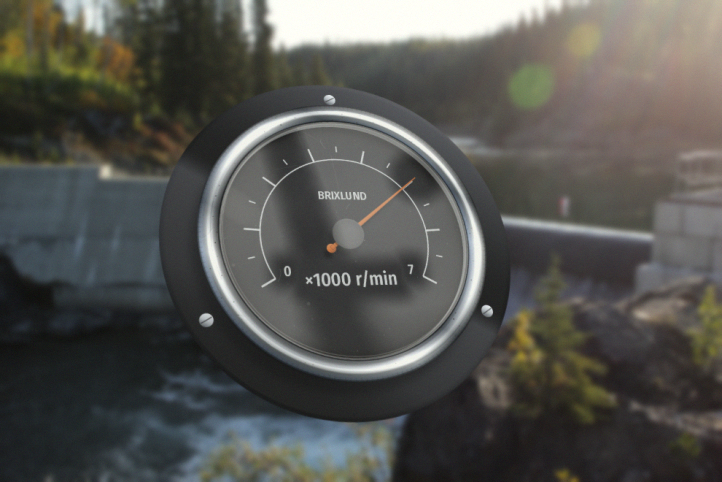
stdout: 5000 rpm
